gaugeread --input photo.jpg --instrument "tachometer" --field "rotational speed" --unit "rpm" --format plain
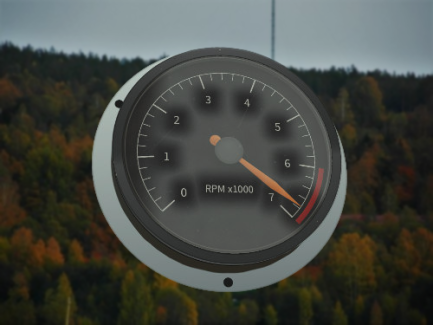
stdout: 6800 rpm
